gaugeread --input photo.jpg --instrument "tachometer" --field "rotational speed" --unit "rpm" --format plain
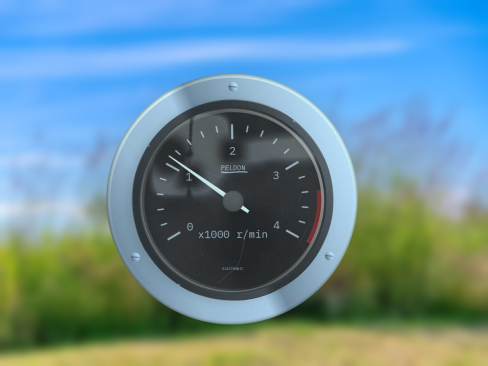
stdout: 1100 rpm
